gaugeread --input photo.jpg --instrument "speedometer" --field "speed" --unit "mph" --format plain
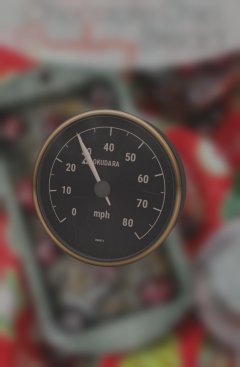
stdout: 30 mph
